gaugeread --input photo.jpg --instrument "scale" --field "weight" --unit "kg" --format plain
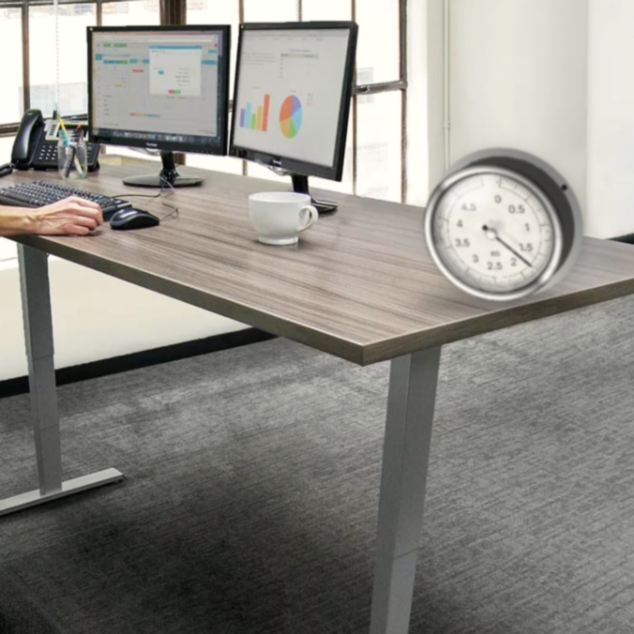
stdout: 1.75 kg
